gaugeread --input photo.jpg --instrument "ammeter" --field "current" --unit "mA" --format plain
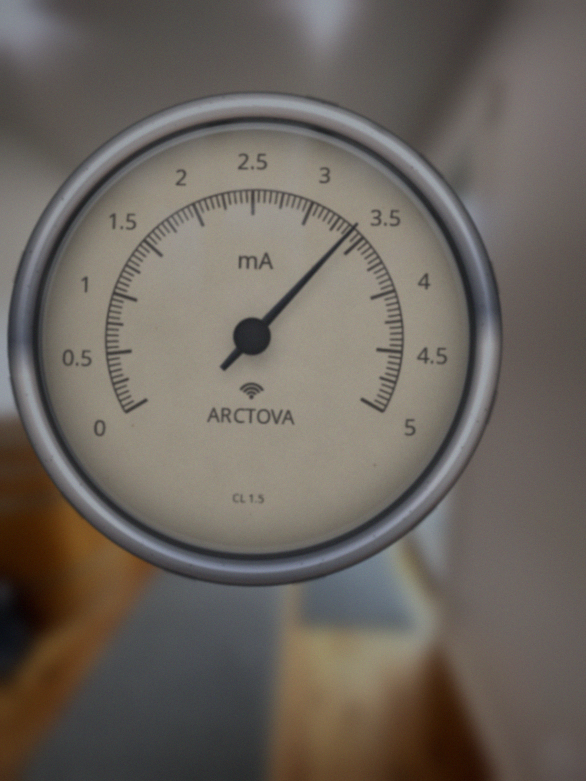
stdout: 3.4 mA
